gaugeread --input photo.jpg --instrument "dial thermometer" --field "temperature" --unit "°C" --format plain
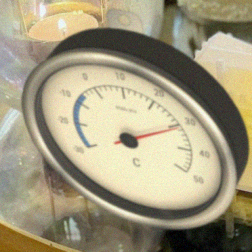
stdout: 30 °C
